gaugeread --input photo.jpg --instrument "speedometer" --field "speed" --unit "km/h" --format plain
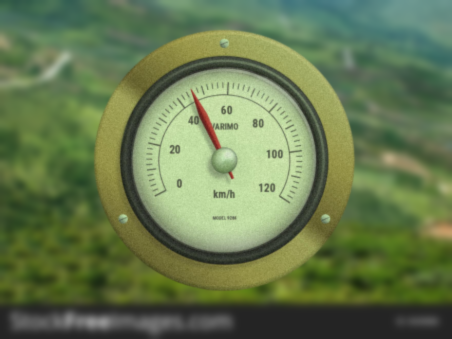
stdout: 46 km/h
